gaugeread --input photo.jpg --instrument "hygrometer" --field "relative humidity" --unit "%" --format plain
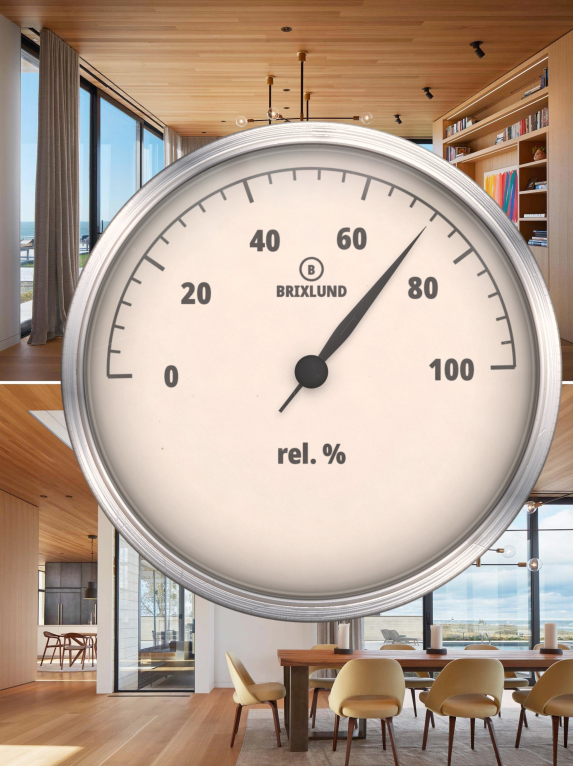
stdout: 72 %
